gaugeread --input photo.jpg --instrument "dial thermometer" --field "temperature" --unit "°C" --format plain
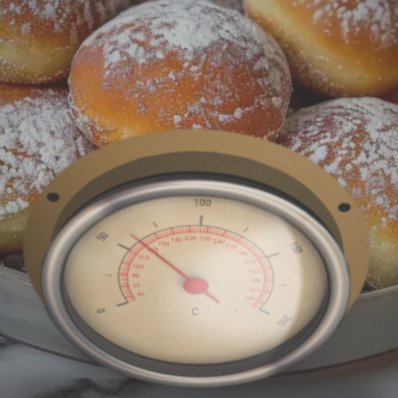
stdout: 62.5 °C
